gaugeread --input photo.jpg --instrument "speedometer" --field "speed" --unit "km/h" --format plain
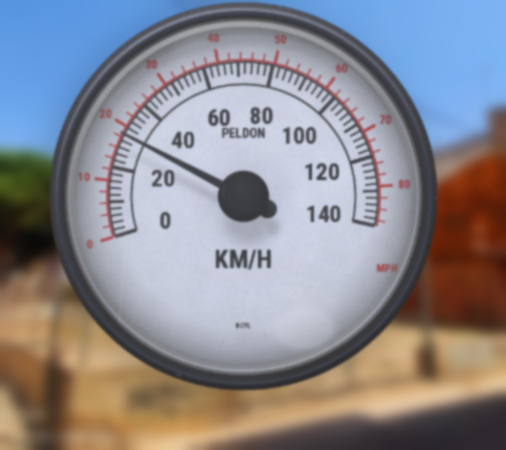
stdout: 30 km/h
